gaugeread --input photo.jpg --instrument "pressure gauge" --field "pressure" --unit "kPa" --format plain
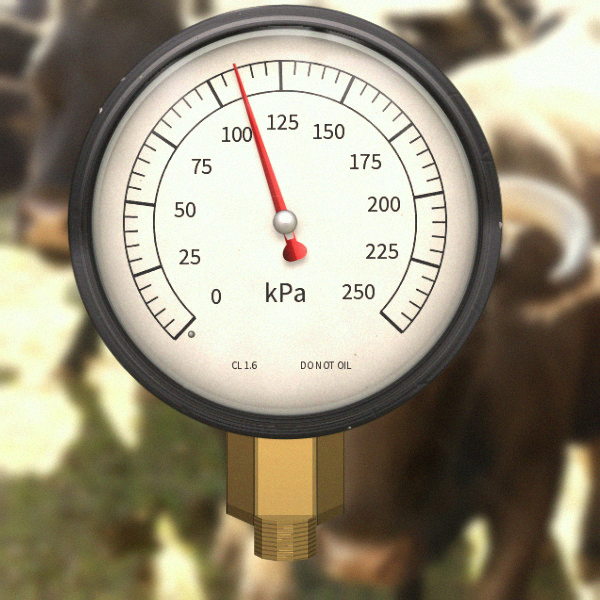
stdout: 110 kPa
